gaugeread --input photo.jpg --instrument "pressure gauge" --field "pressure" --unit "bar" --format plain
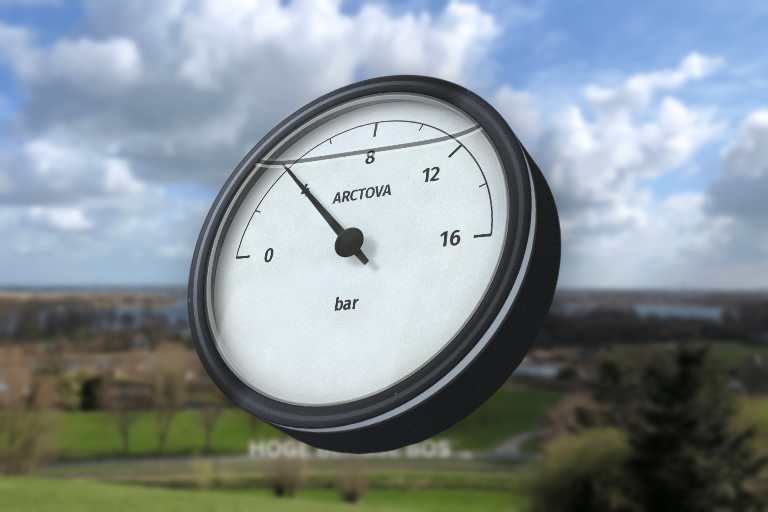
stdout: 4 bar
